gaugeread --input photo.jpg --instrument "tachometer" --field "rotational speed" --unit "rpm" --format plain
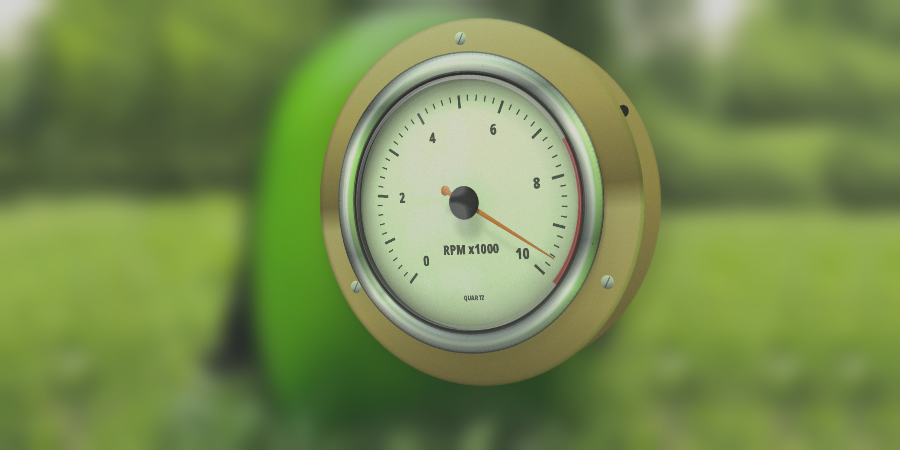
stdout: 9600 rpm
